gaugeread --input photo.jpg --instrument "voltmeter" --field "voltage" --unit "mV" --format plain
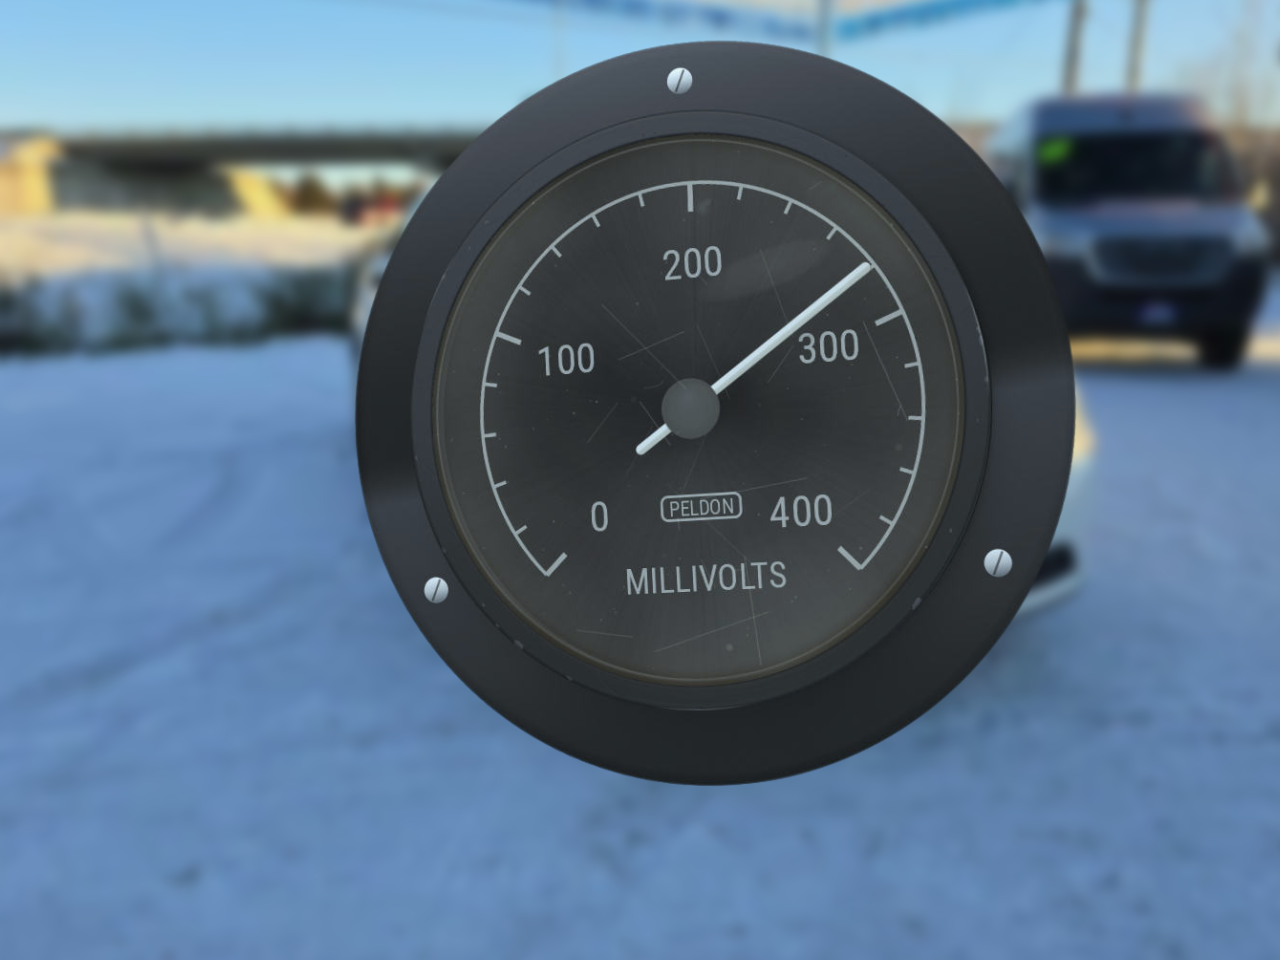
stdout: 280 mV
